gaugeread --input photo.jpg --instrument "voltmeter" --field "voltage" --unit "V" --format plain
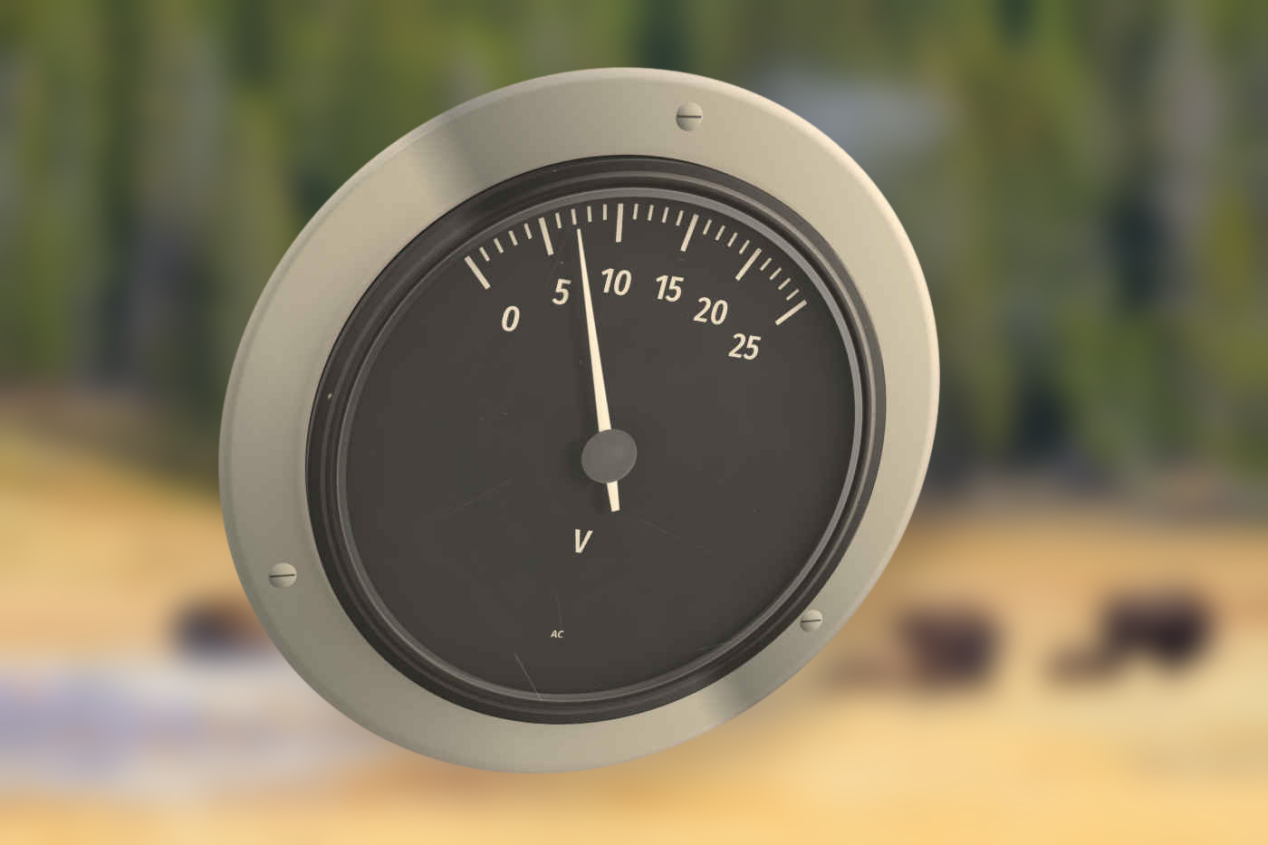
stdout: 7 V
